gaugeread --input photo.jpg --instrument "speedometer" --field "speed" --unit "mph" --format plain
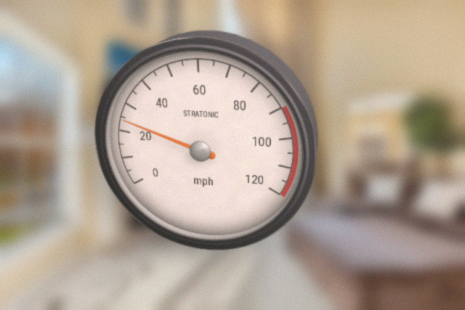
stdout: 25 mph
